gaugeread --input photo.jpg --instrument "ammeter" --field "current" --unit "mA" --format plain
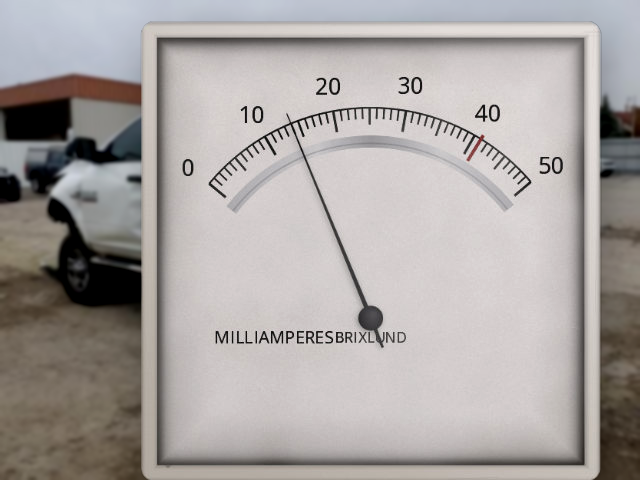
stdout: 14 mA
